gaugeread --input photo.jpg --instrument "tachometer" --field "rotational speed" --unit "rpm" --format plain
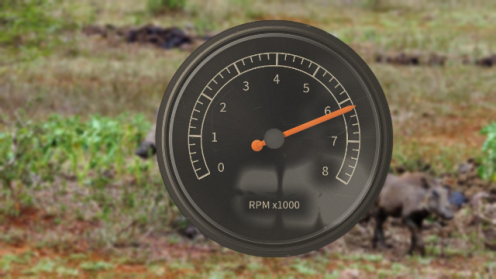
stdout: 6200 rpm
